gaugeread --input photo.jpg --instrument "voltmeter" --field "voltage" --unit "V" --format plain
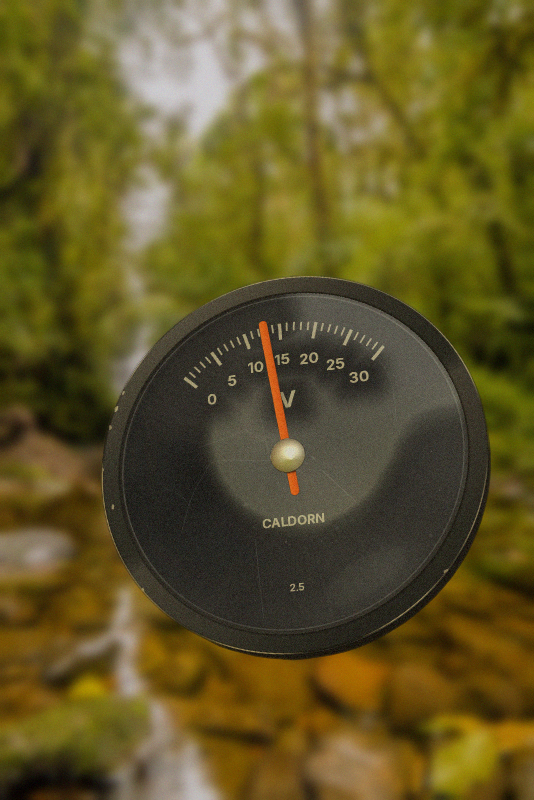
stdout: 13 V
